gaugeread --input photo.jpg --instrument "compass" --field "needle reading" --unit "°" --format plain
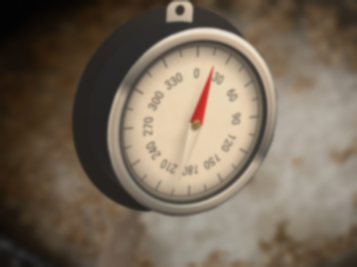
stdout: 15 °
